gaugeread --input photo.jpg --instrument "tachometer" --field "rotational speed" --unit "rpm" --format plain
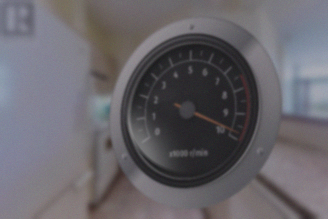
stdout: 9750 rpm
